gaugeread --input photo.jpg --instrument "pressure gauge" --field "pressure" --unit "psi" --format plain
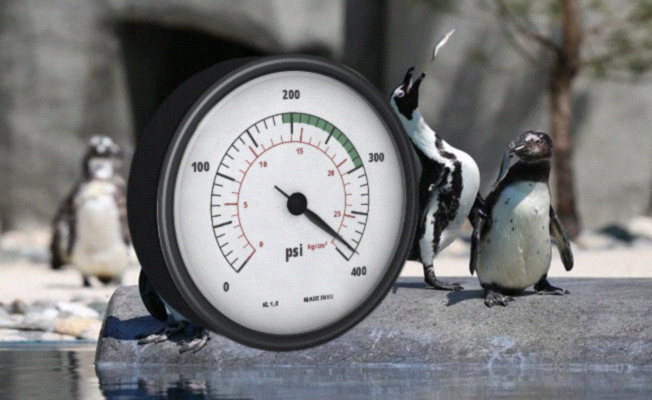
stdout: 390 psi
